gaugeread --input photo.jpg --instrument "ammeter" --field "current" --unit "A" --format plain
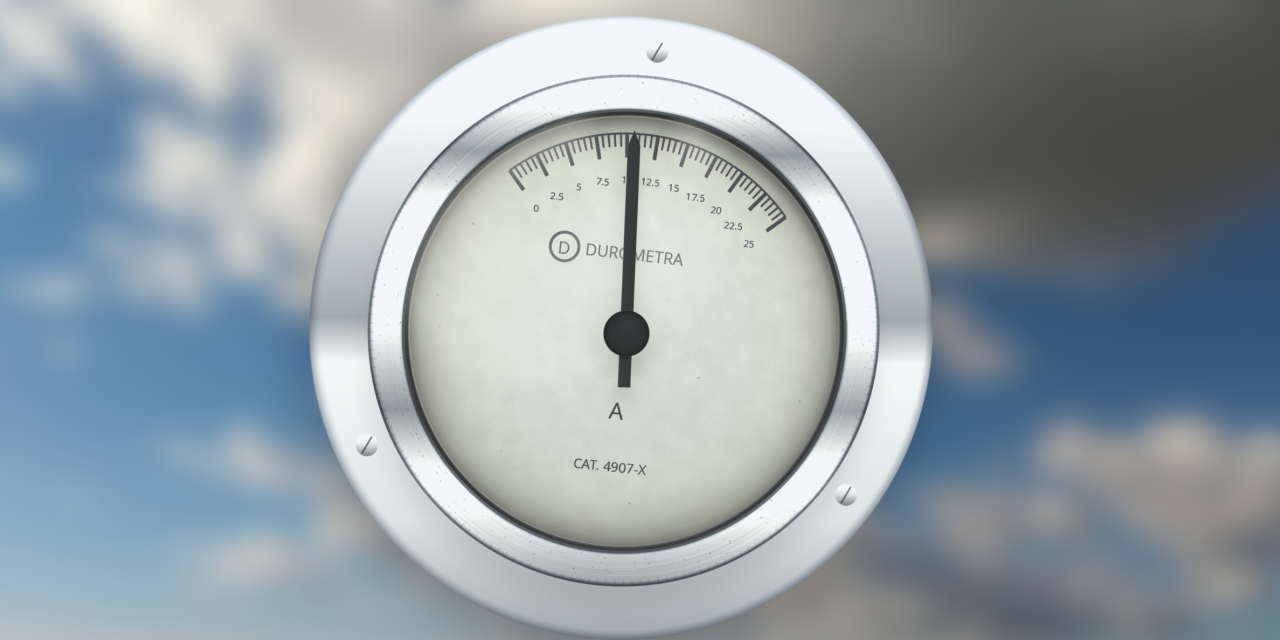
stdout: 10.5 A
